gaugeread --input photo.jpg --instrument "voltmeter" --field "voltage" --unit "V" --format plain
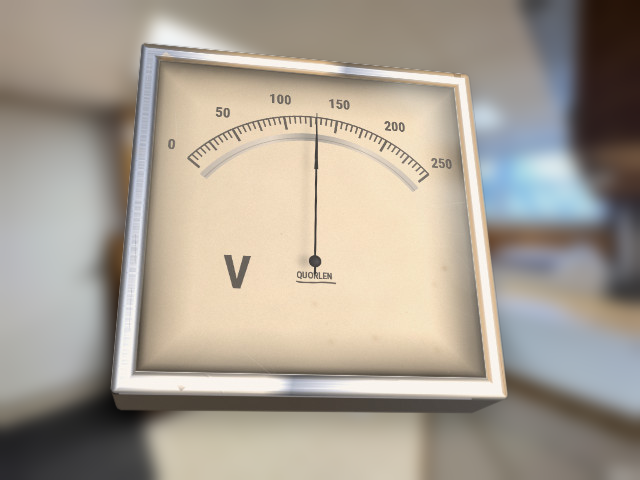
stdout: 130 V
